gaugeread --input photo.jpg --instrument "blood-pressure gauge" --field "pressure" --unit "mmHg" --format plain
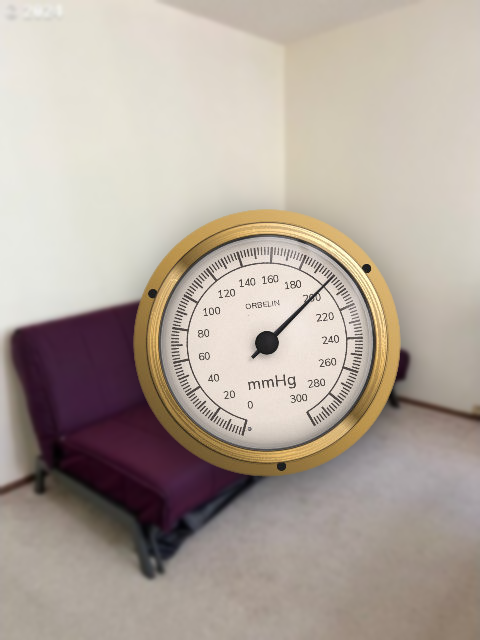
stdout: 200 mmHg
